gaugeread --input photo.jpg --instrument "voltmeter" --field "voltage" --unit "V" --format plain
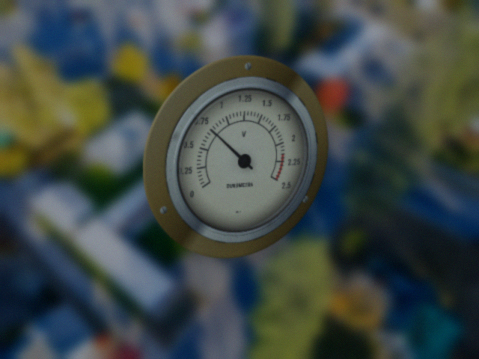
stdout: 0.75 V
